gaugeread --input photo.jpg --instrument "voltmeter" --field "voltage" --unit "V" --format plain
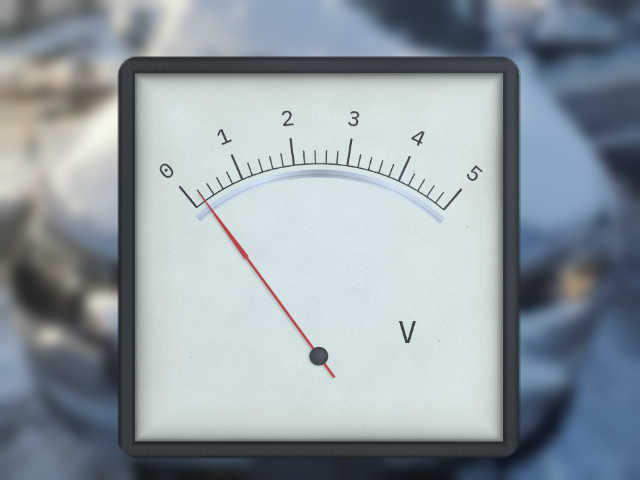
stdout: 0.2 V
